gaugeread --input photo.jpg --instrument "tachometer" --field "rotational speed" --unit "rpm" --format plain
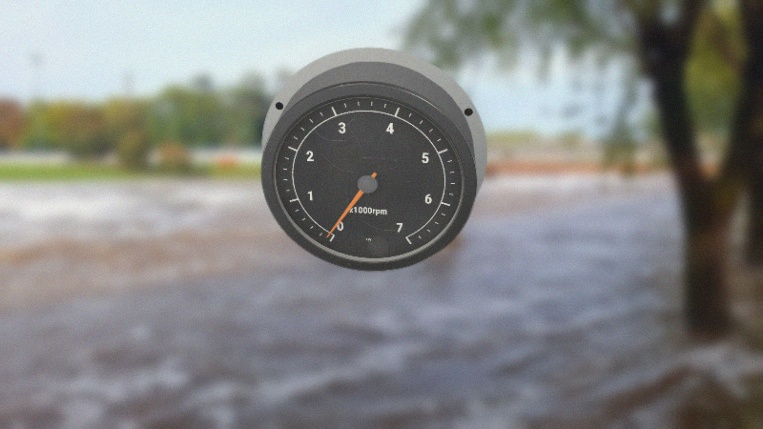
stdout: 100 rpm
